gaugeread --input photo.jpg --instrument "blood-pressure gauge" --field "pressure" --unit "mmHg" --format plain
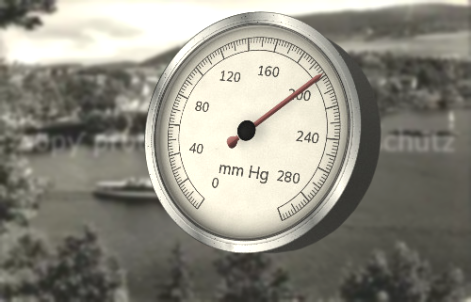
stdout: 200 mmHg
